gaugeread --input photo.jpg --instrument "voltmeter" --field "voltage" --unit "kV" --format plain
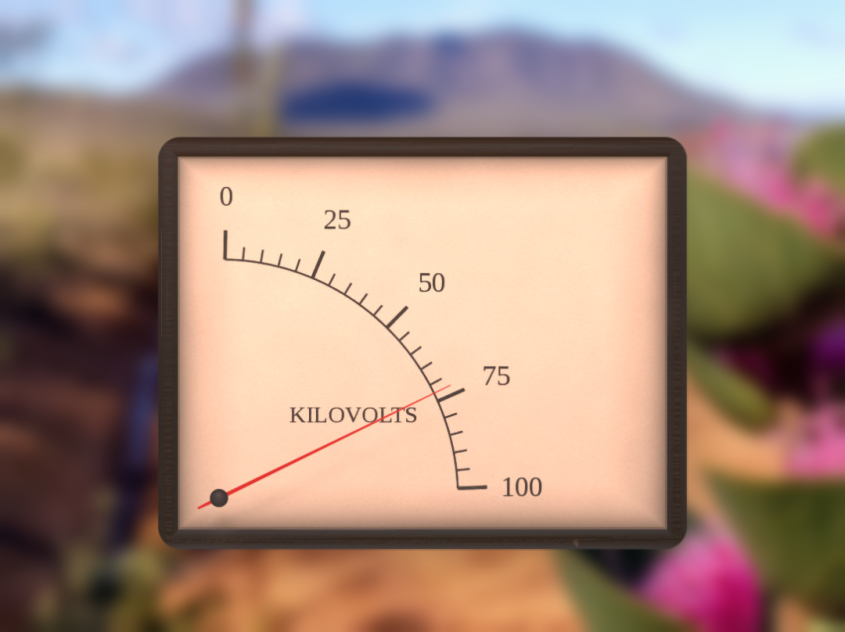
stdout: 72.5 kV
